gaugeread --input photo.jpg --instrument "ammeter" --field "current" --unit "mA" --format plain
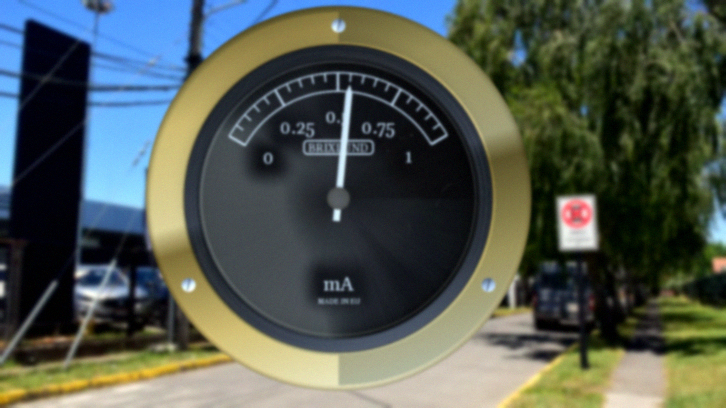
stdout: 0.55 mA
